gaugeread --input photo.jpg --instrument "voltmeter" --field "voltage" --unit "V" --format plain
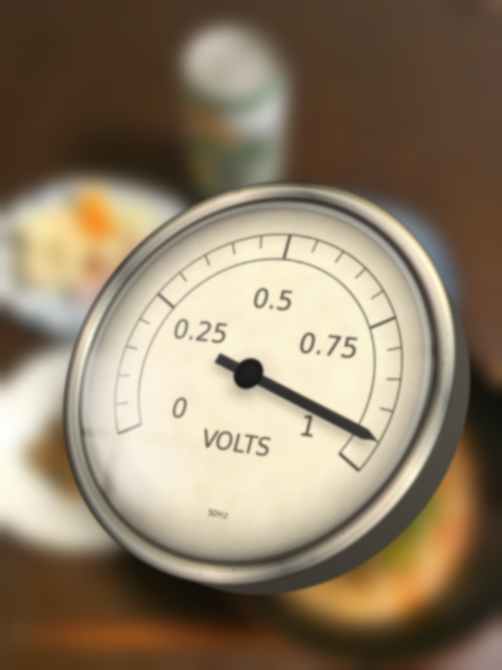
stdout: 0.95 V
